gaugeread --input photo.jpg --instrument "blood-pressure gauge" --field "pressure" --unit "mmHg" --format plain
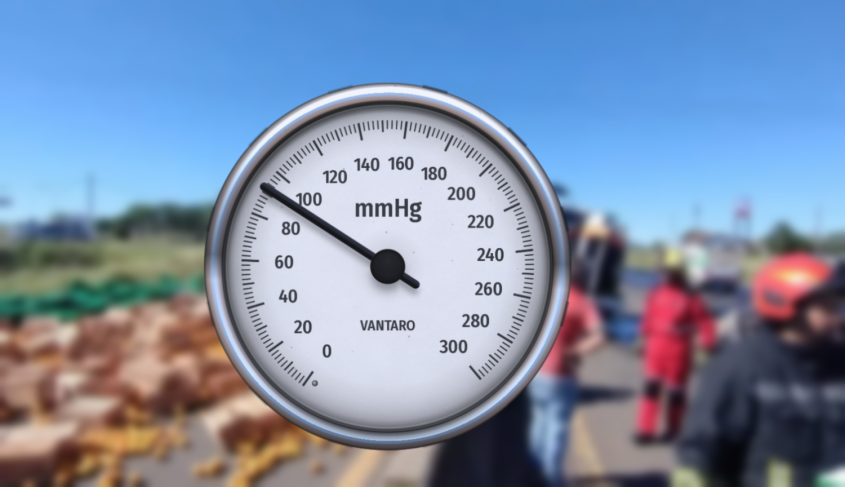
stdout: 92 mmHg
